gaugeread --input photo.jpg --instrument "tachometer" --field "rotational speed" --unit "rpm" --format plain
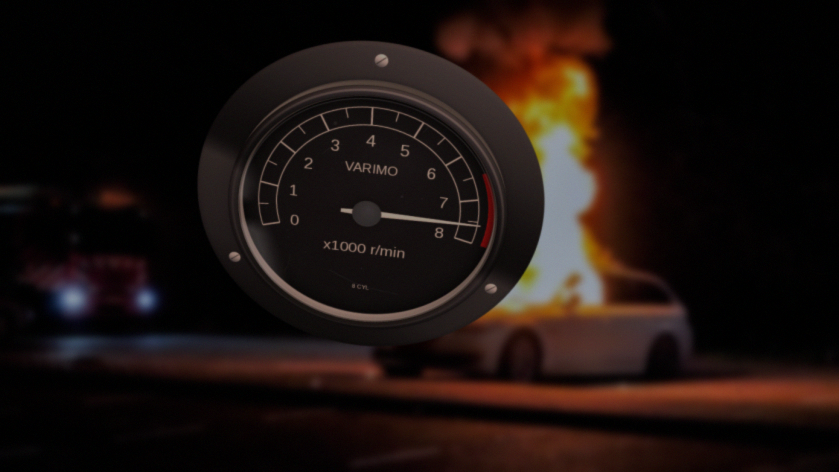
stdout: 7500 rpm
